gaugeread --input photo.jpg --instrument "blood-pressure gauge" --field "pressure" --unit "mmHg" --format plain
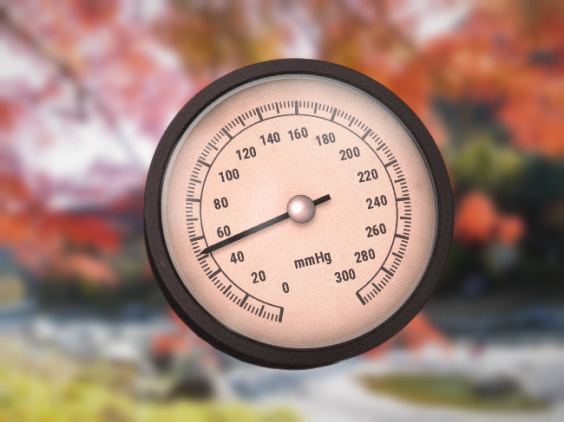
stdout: 52 mmHg
